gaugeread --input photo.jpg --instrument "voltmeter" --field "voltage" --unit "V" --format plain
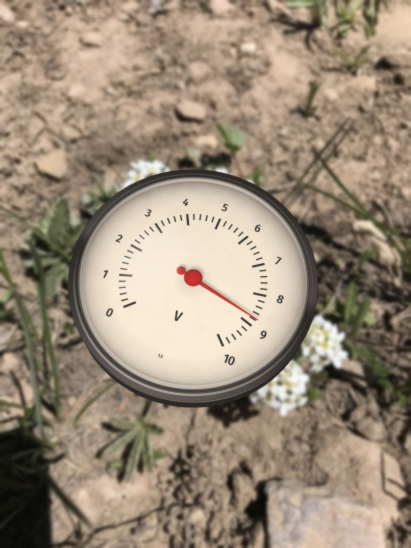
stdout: 8.8 V
